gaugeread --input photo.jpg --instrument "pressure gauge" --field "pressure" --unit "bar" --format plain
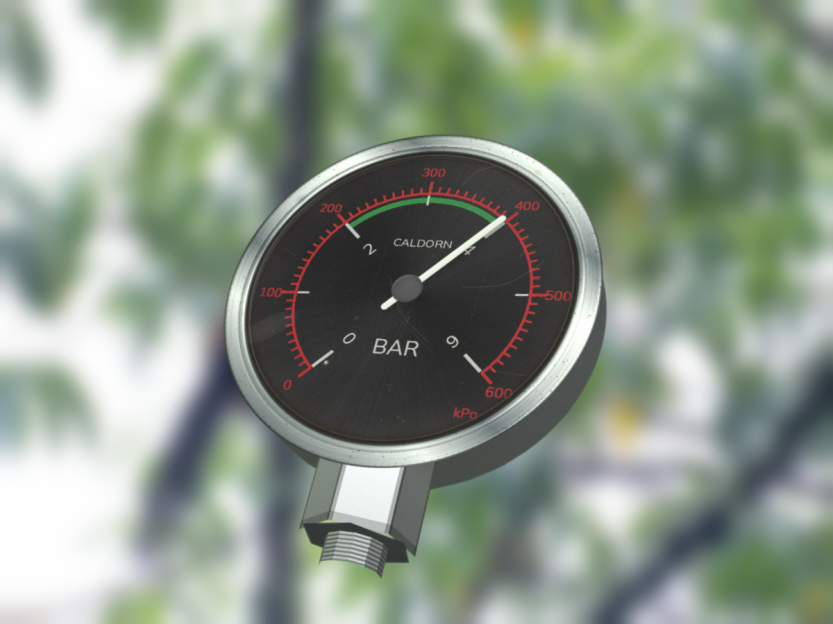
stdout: 4 bar
